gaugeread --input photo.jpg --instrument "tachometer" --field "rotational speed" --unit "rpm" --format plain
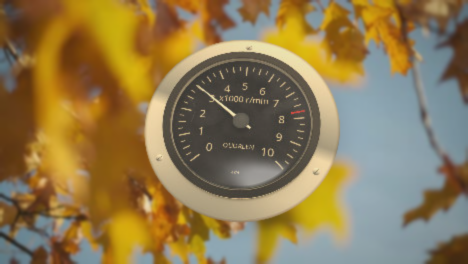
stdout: 3000 rpm
